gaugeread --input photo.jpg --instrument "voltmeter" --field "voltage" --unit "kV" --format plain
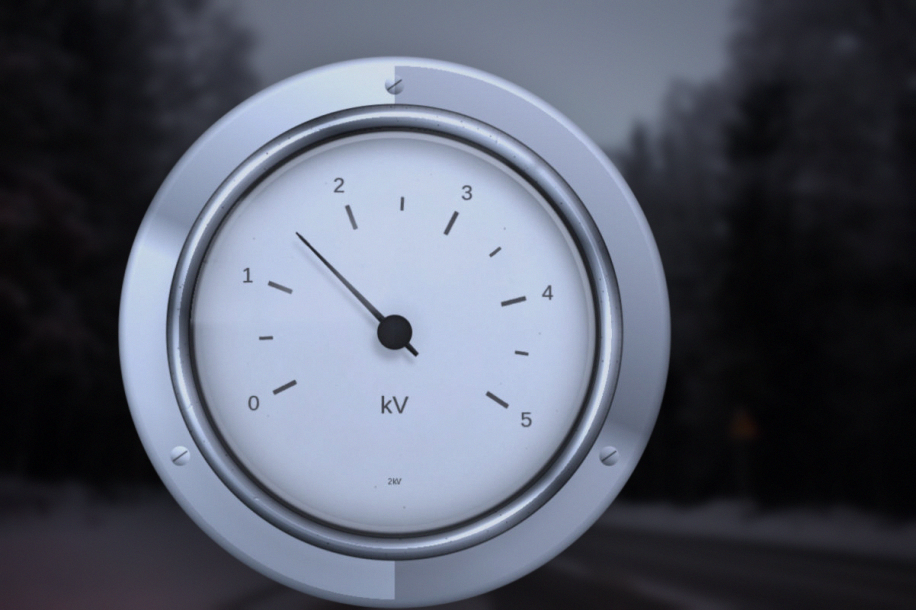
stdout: 1.5 kV
